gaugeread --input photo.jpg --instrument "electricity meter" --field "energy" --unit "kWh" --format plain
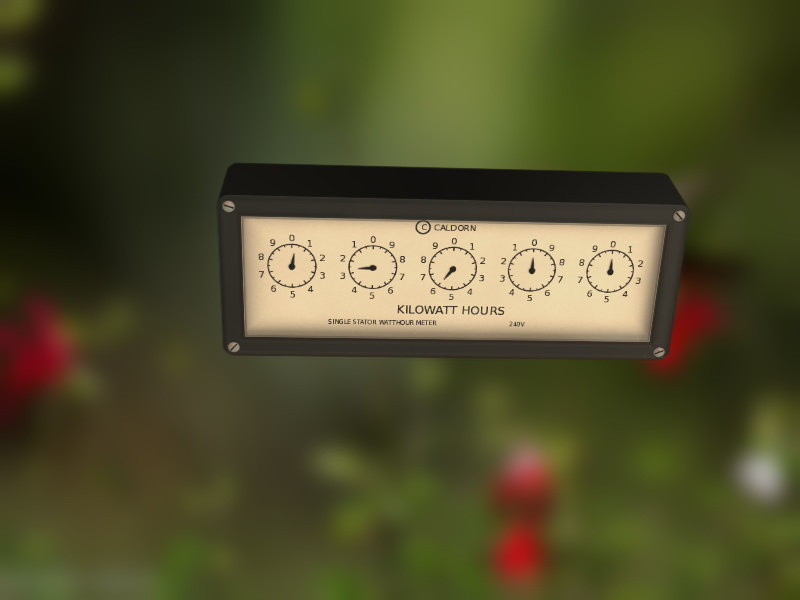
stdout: 2600 kWh
